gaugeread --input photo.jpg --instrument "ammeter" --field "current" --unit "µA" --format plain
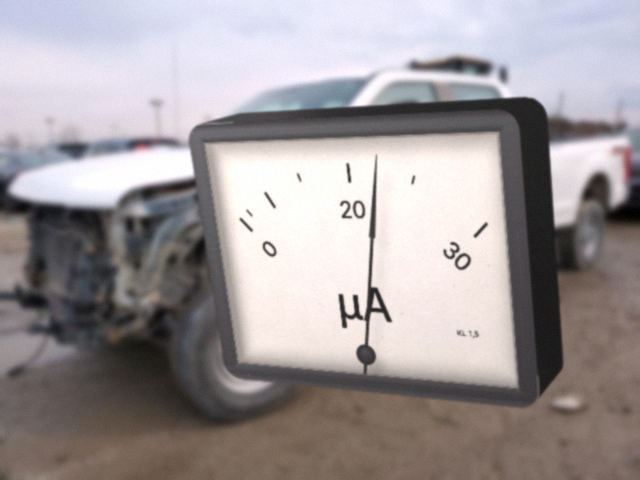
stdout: 22.5 µA
